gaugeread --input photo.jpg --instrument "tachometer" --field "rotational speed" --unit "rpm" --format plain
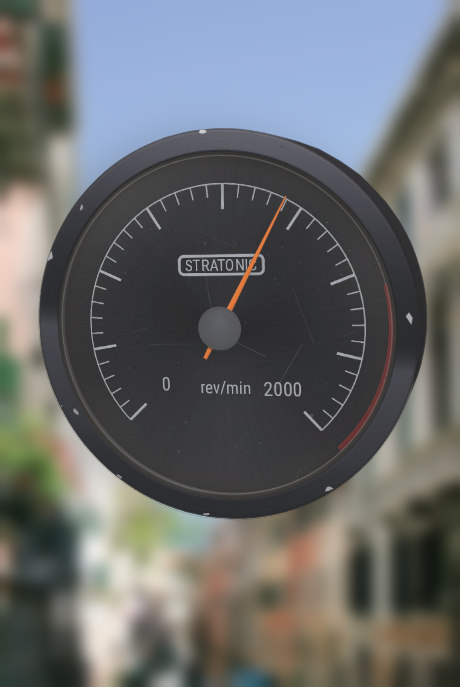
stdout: 1200 rpm
